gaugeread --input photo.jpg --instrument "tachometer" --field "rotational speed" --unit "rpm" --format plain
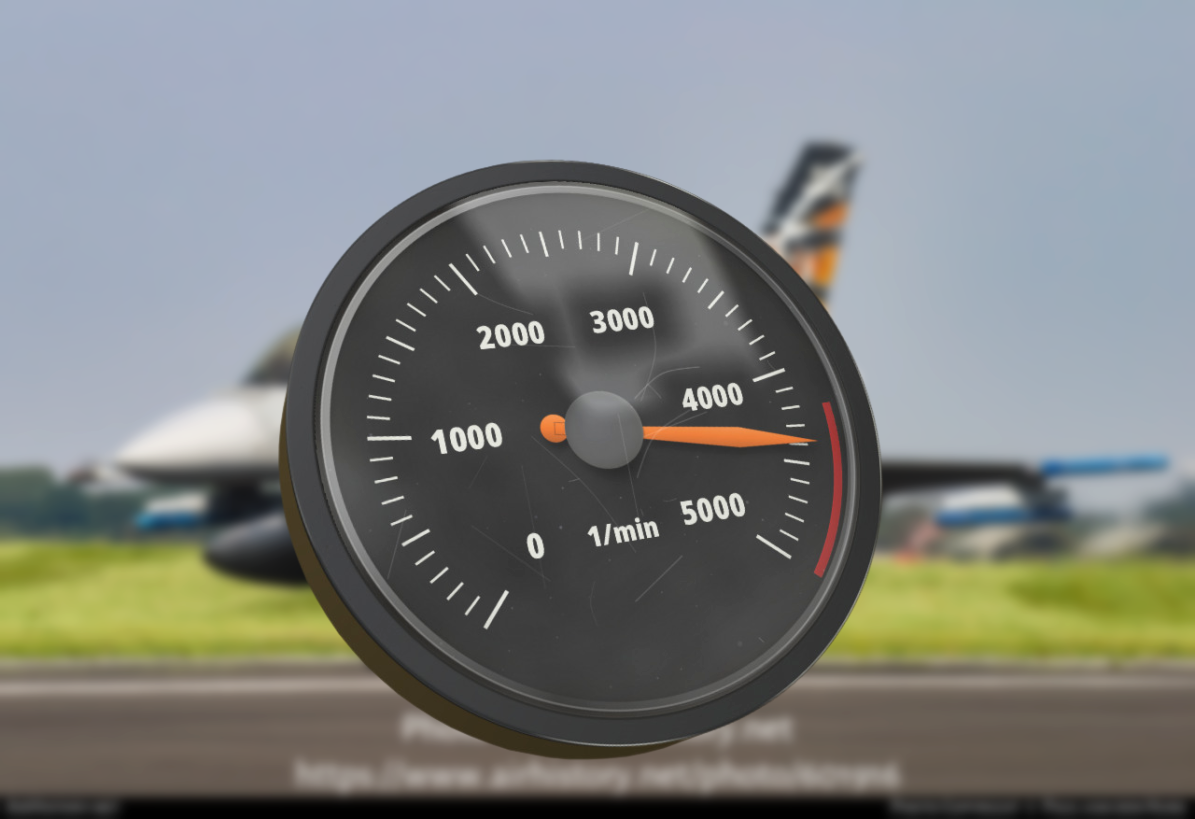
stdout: 4400 rpm
